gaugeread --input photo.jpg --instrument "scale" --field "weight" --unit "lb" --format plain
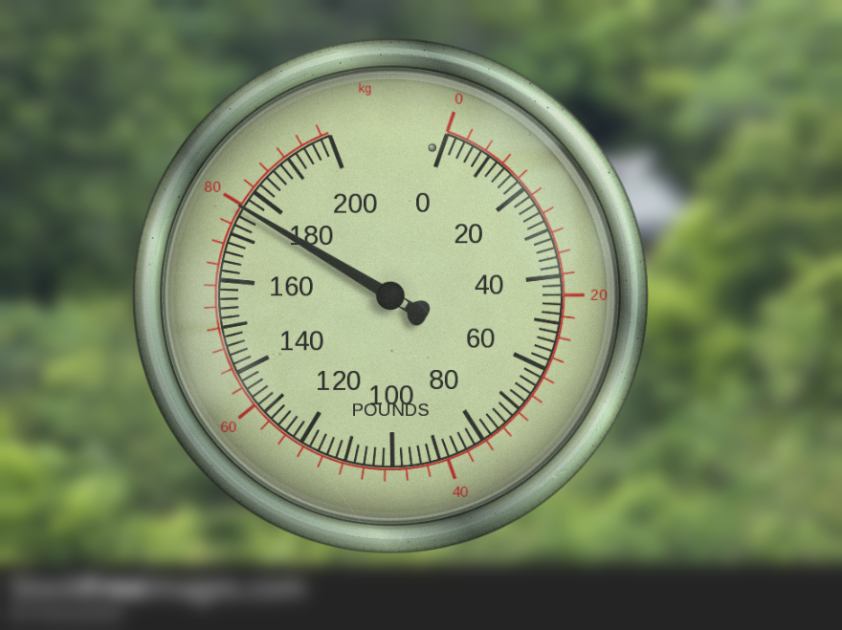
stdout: 176 lb
